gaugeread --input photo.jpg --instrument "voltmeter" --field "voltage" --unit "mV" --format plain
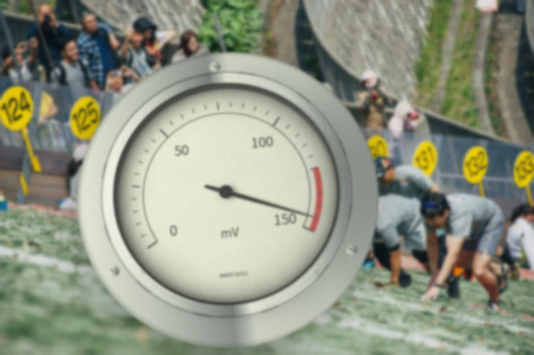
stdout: 145 mV
